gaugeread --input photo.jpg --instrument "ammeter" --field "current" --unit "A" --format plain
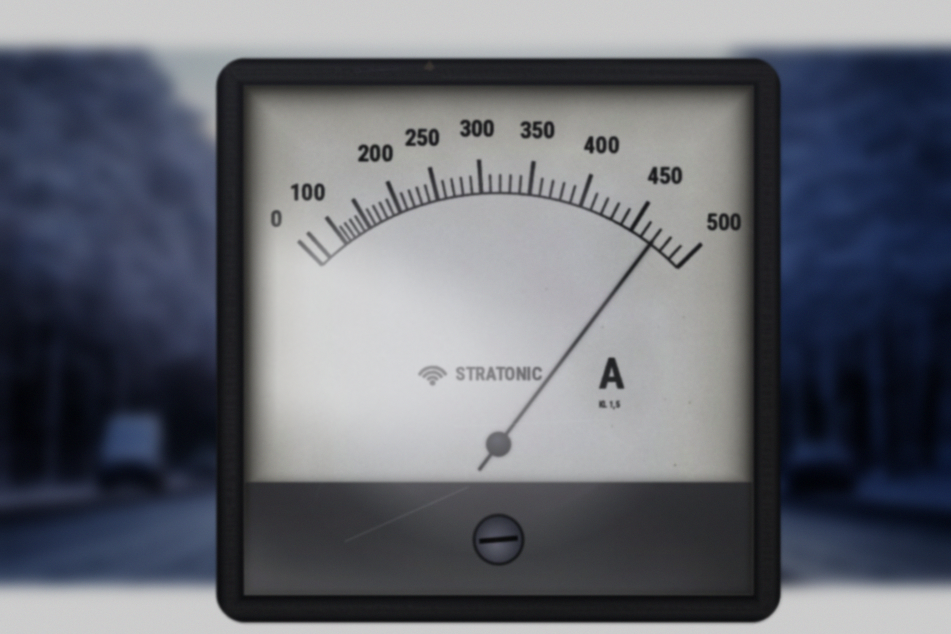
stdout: 470 A
